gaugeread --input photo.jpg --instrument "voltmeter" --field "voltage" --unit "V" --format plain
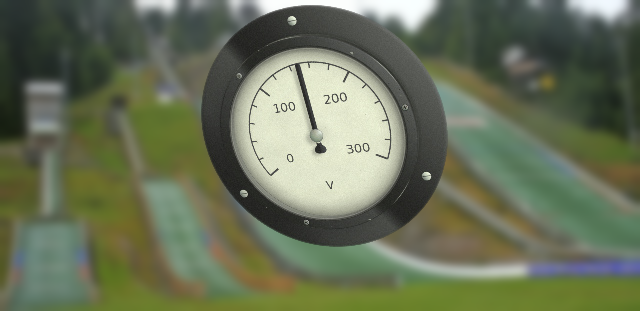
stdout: 150 V
